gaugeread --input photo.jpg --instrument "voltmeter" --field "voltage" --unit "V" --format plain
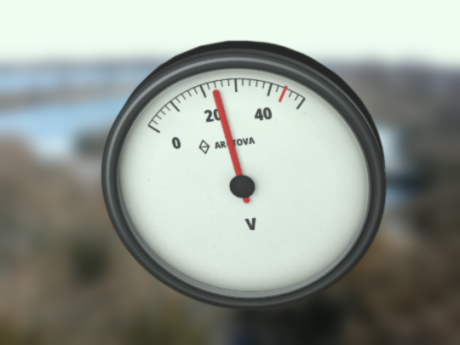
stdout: 24 V
